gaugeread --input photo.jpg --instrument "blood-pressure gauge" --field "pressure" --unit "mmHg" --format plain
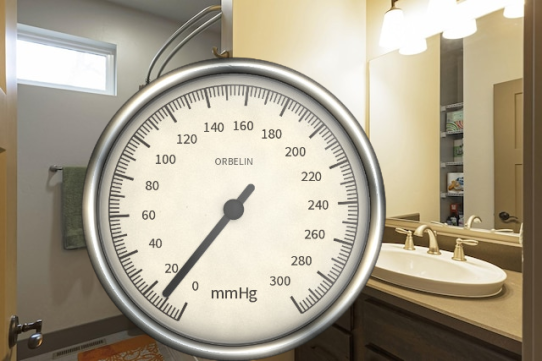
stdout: 12 mmHg
